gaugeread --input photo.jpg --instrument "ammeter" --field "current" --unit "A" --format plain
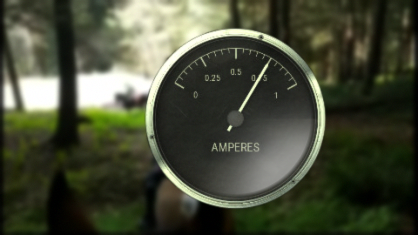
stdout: 0.75 A
